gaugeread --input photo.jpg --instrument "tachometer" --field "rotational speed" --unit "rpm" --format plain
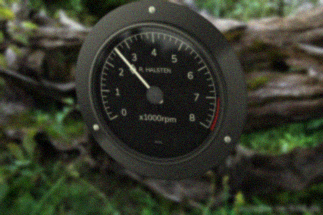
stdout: 2600 rpm
